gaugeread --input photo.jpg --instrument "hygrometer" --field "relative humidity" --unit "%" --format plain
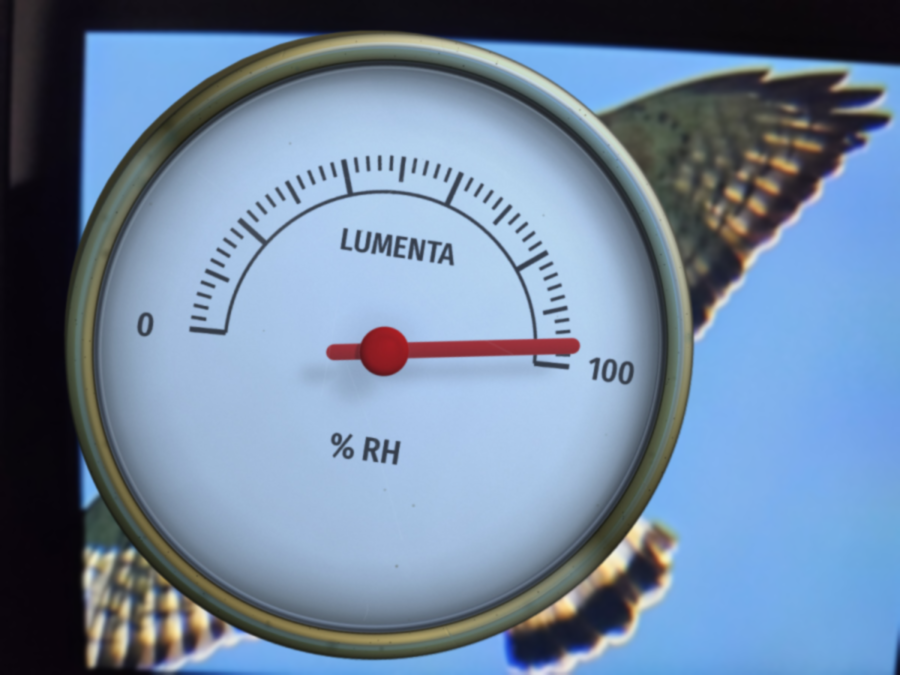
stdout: 96 %
